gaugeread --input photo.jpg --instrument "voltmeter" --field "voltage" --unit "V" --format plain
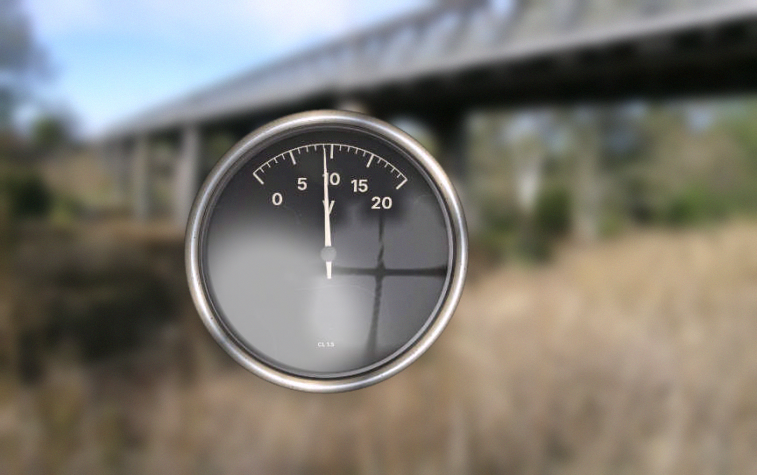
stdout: 9 V
